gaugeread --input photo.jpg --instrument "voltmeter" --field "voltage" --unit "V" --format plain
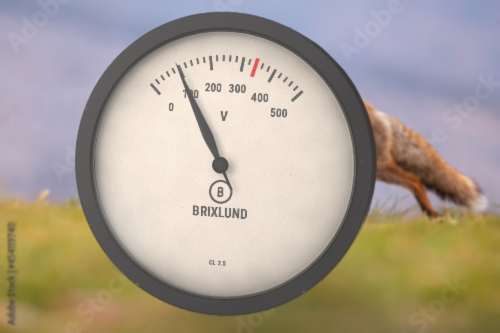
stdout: 100 V
